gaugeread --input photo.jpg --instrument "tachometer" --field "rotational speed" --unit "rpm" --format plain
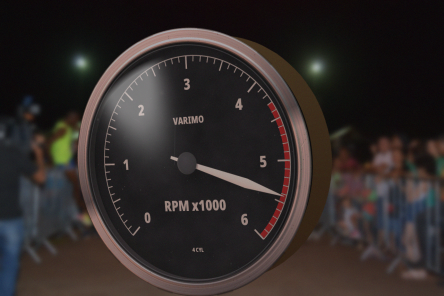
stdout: 5400 rpm
